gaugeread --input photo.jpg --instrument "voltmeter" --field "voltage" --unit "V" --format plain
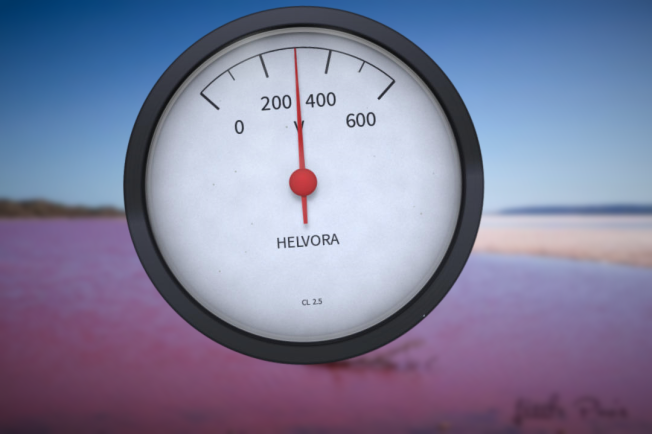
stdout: 300 V
